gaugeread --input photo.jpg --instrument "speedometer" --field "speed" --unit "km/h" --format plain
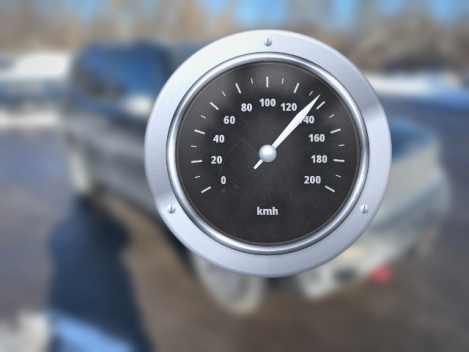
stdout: 135 km/h
